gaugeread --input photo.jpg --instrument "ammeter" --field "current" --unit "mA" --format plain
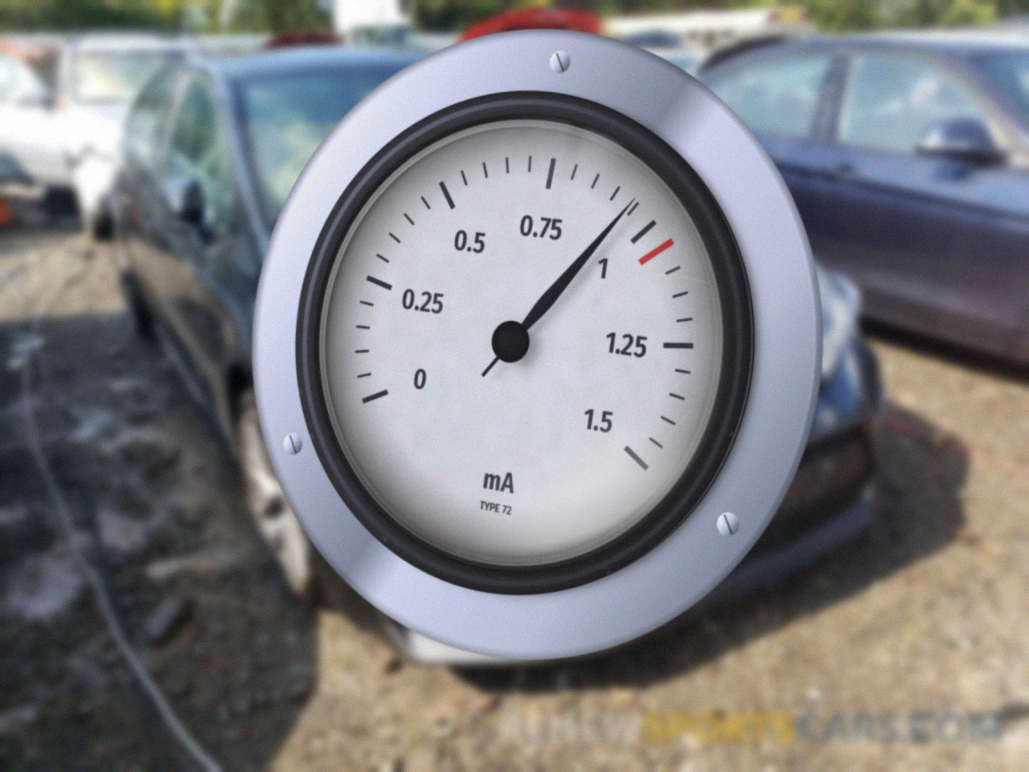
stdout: 0.95 mA
